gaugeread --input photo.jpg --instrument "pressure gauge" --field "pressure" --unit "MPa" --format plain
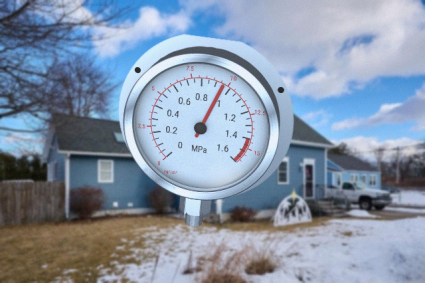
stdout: 0.95 MPa
